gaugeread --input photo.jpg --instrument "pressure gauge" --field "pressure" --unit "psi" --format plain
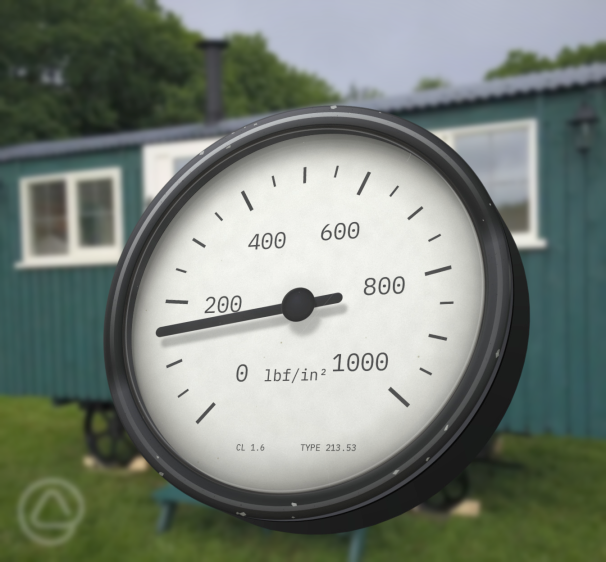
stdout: 150 psi
